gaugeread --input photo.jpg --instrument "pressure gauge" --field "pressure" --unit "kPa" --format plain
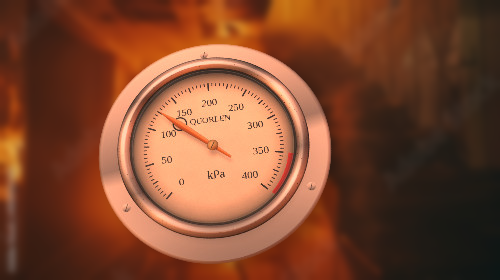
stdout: 125 kPa
